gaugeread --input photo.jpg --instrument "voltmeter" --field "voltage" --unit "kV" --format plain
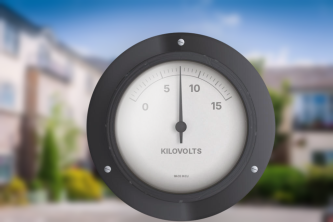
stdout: 7.5 kV
